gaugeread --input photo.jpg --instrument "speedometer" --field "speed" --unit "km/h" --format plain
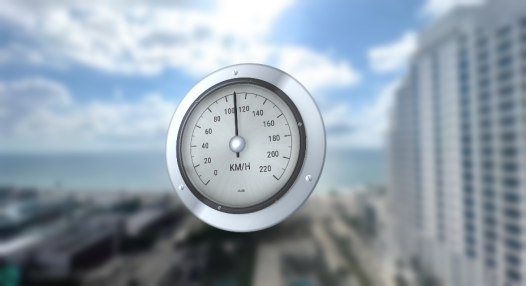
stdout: 110 km/h
